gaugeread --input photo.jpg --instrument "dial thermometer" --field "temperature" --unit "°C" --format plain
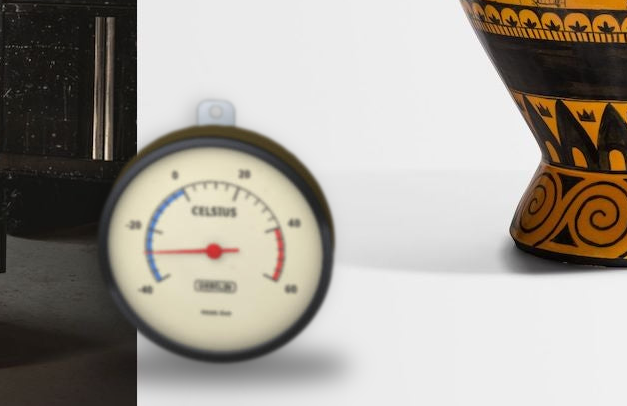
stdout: -28 °C
